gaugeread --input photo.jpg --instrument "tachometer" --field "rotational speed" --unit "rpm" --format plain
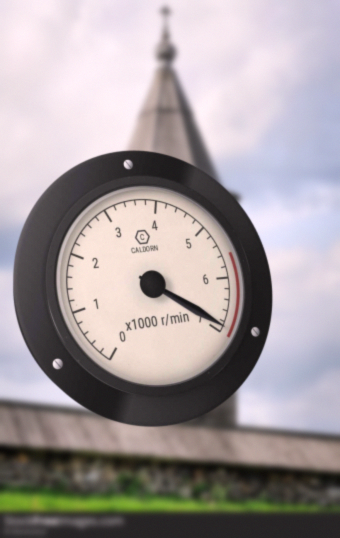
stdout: 6900 rpm
